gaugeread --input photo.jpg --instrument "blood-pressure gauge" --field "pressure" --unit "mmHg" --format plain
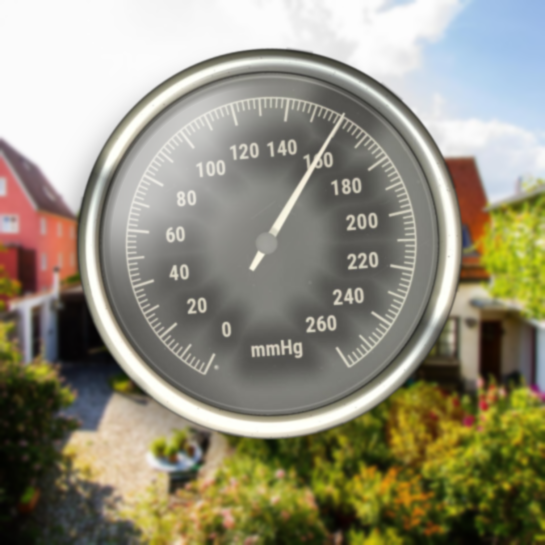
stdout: 160 mmHg
